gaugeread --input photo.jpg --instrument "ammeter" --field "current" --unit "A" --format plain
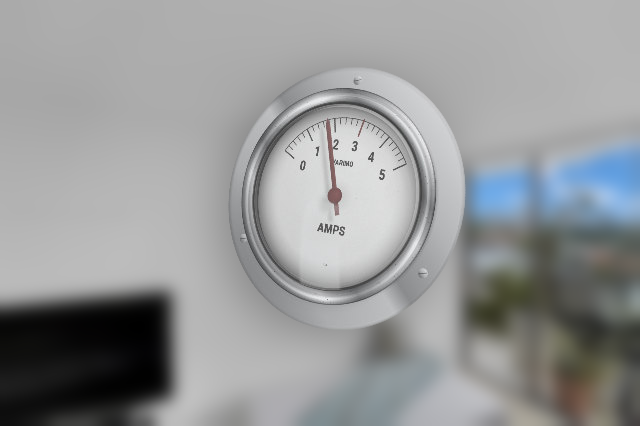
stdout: 1.8 A
